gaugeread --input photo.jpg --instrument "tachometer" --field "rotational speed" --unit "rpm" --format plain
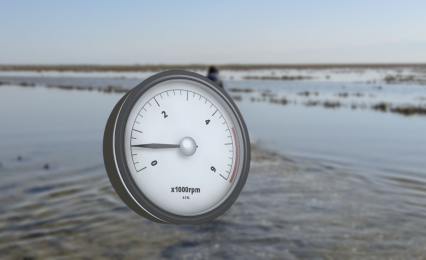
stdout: 600 rpm
